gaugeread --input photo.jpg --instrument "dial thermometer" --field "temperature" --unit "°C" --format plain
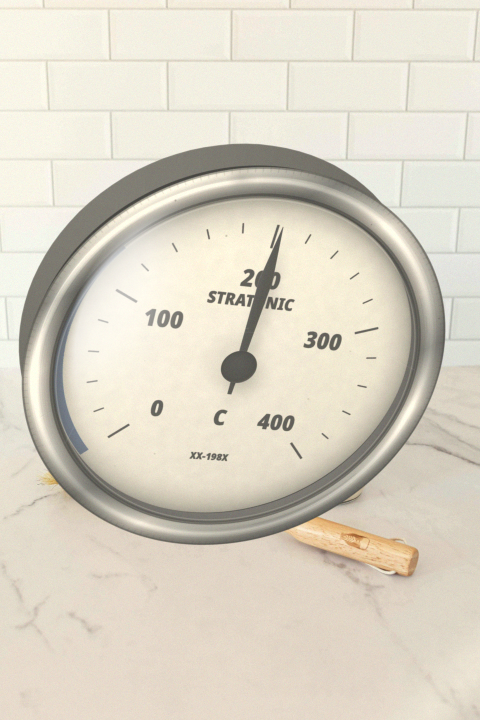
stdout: 200 °C
